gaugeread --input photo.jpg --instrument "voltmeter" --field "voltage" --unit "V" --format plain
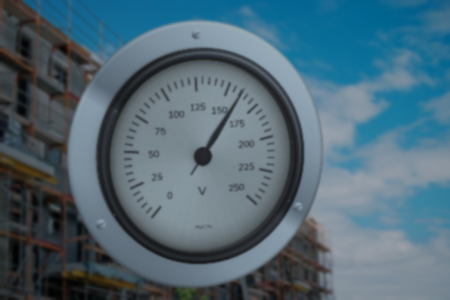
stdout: 160 V
